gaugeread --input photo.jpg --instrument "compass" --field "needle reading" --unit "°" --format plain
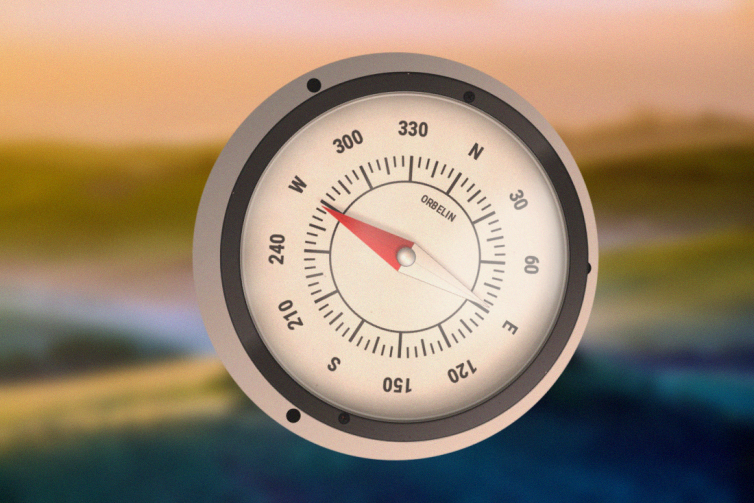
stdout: 267.5 °
